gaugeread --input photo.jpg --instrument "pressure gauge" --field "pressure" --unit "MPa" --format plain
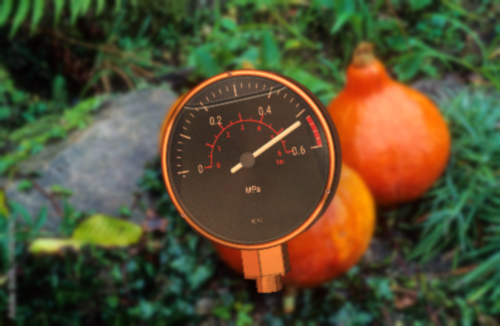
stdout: 0.52 MPa
